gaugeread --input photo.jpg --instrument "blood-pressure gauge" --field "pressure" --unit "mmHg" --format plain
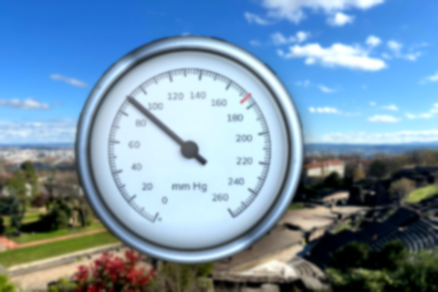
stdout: 90 mmHg
